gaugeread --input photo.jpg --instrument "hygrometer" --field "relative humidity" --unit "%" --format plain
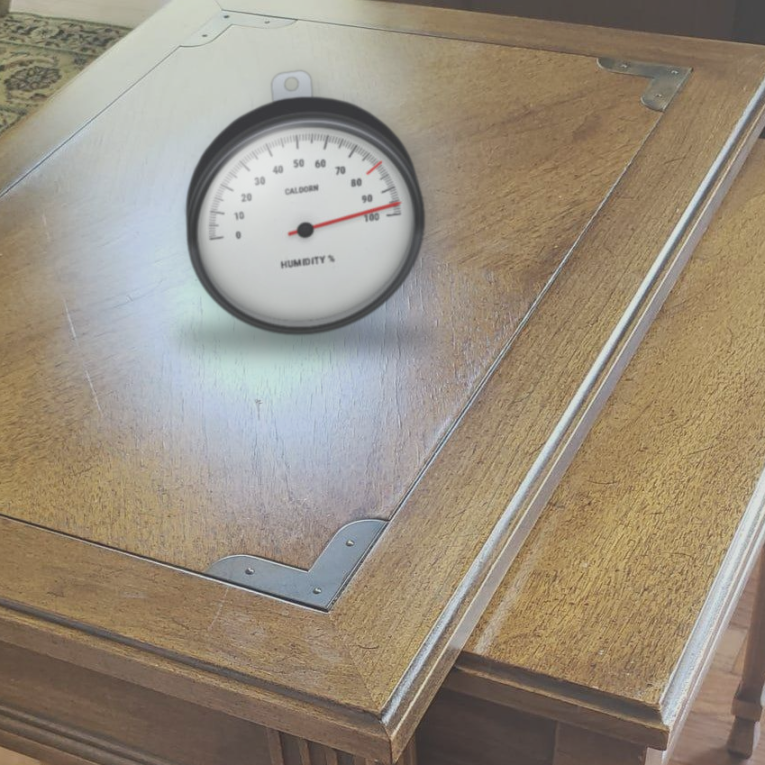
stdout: 95 %
